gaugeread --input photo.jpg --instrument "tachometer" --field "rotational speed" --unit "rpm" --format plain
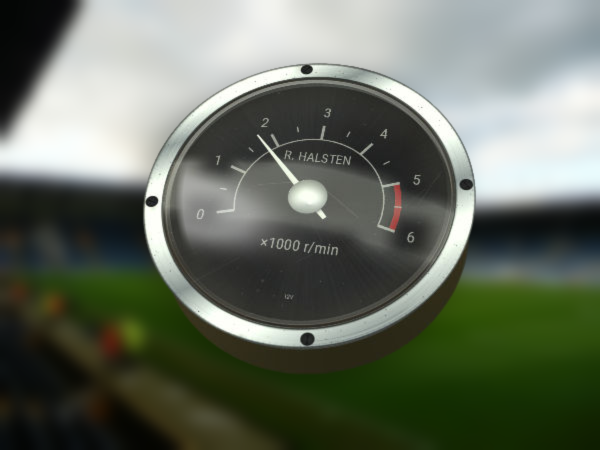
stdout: 1750 rpm
